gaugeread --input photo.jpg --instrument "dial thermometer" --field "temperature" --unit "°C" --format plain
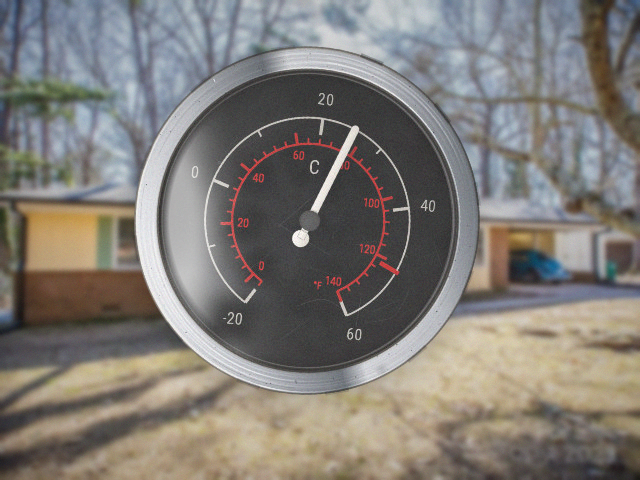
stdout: 25 °C
